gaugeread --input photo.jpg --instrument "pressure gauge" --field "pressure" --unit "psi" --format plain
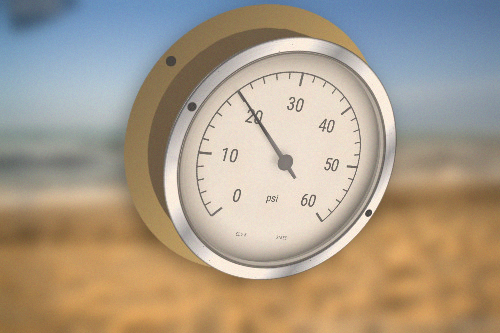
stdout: 20 psi
